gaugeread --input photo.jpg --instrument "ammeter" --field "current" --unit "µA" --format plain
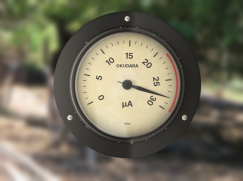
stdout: 28 µA
